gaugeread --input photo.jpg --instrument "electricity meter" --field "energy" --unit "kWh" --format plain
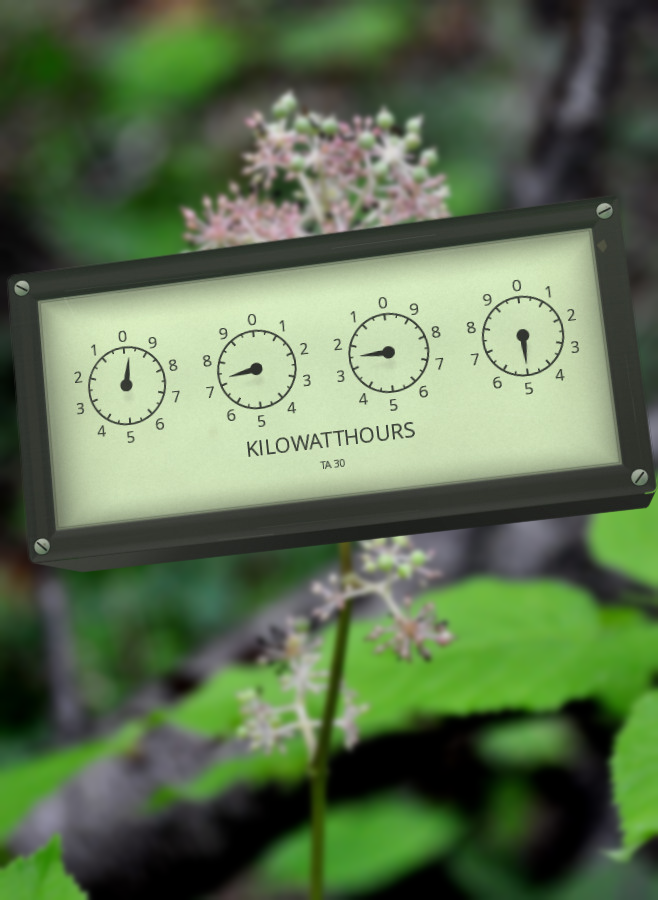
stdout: 9725 kWh
